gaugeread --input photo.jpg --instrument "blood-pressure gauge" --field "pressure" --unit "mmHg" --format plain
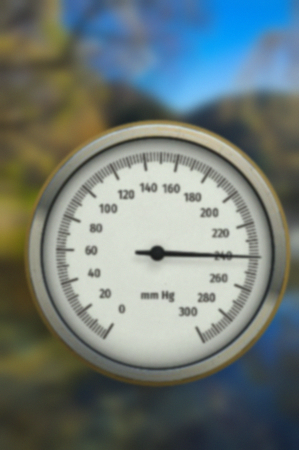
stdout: 240 mmHg
